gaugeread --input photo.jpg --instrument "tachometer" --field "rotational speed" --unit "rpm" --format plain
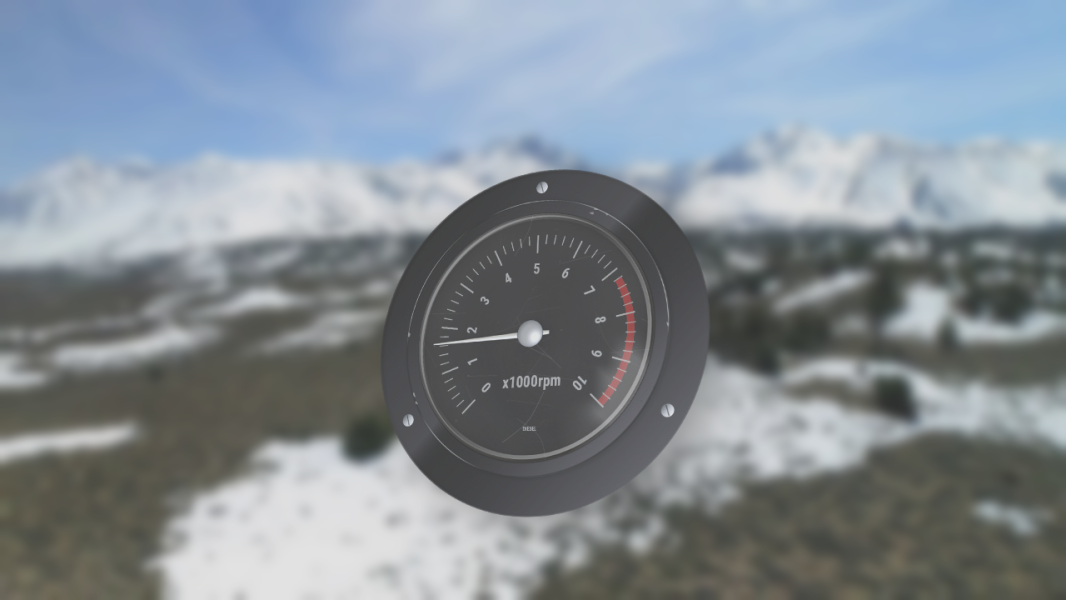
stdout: 1600 rpm
